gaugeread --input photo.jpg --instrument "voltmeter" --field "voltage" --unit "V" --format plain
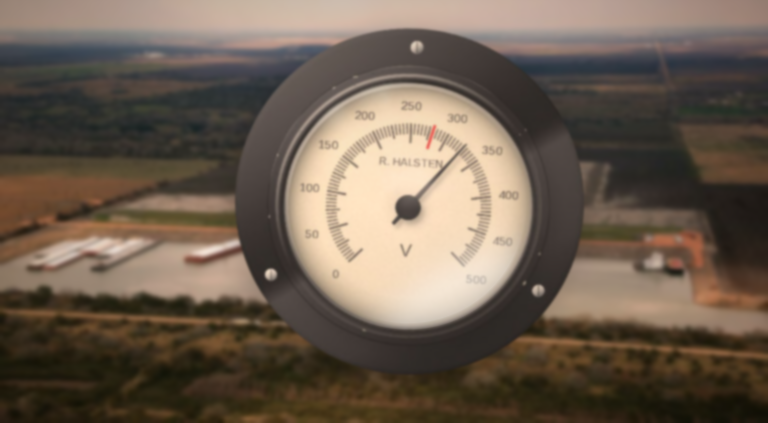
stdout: 325 V
